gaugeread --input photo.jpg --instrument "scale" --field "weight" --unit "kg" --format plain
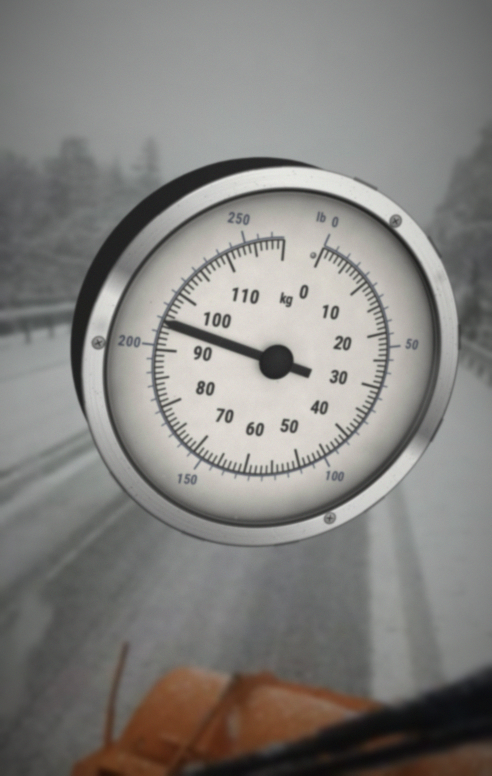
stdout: 95 kg
